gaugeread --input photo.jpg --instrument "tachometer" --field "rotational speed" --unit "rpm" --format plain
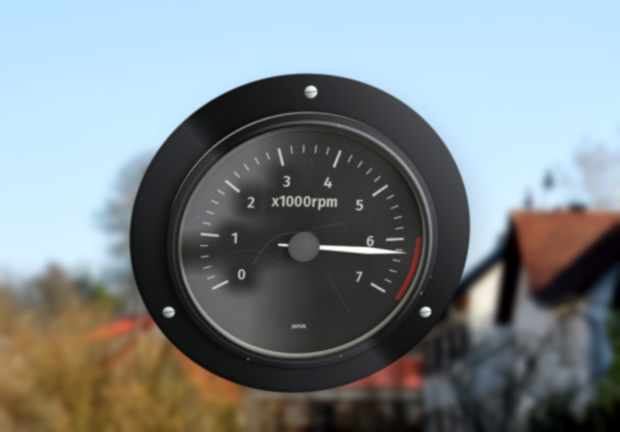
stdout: 6200 rpm
